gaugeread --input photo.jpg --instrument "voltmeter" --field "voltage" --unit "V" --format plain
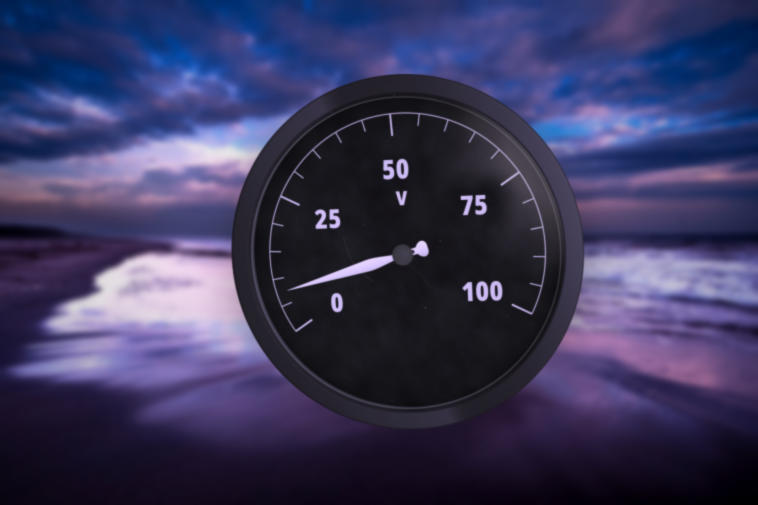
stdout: 7.5 V
